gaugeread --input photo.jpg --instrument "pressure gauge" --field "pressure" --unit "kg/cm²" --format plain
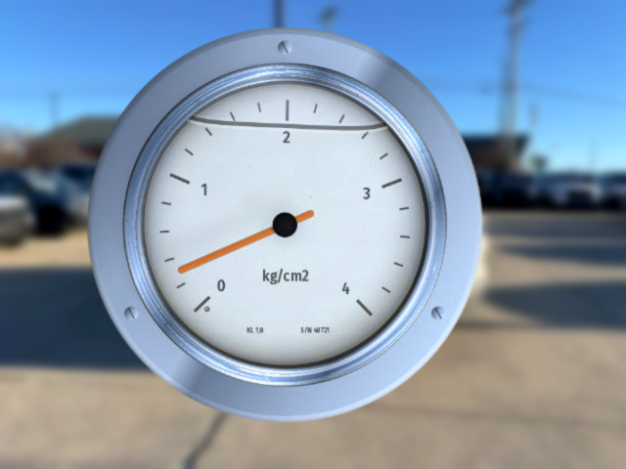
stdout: 0.3 kg/cm²
